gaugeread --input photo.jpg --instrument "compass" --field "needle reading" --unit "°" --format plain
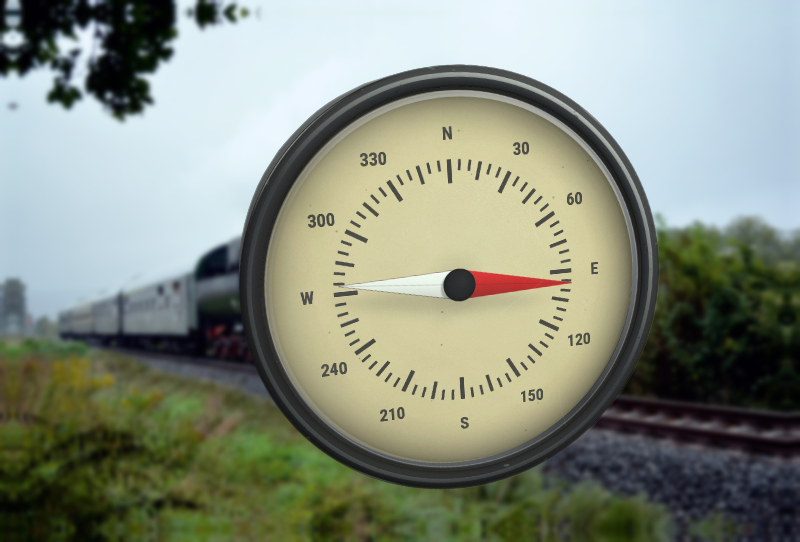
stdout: 95 °
